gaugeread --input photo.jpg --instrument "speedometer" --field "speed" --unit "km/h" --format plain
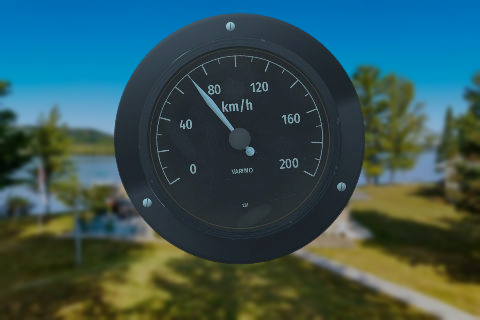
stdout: 70 km/h
